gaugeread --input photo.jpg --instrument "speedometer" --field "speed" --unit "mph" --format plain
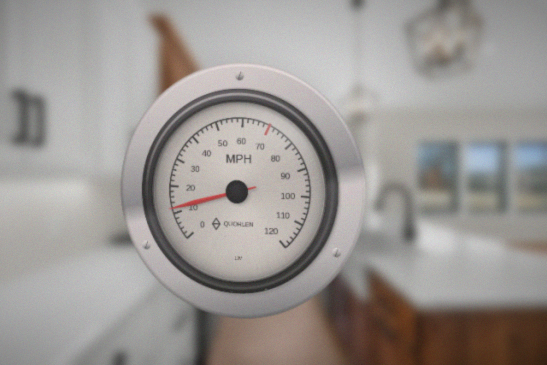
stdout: 12 mph
